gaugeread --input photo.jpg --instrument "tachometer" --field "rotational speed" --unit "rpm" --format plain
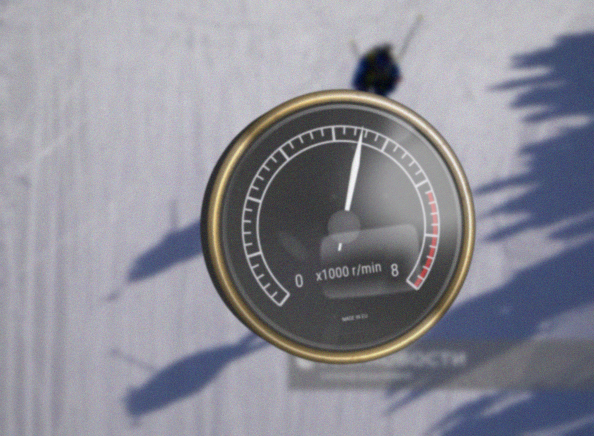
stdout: 4500 rpm
